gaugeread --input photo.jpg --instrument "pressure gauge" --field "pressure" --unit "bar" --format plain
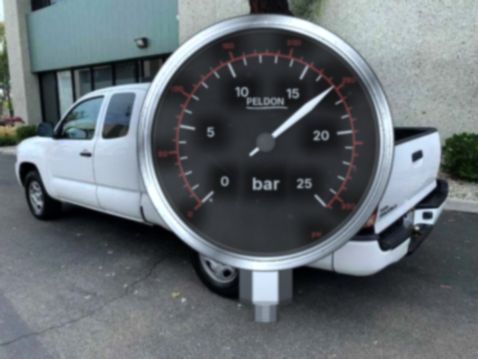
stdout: 17 bar
